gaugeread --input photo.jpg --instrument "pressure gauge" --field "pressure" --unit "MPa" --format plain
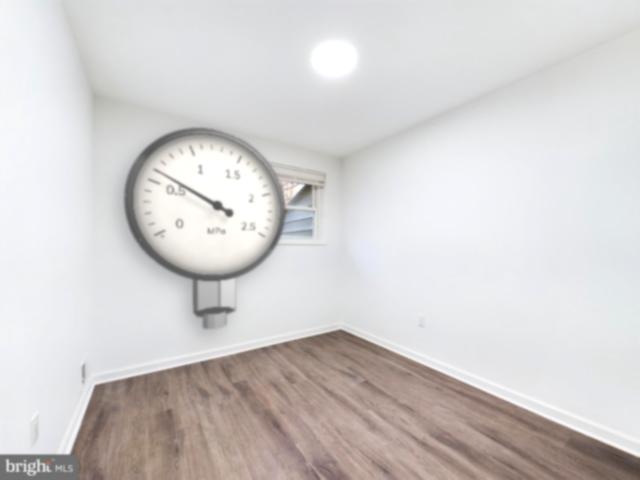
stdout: 0.6 MPa
